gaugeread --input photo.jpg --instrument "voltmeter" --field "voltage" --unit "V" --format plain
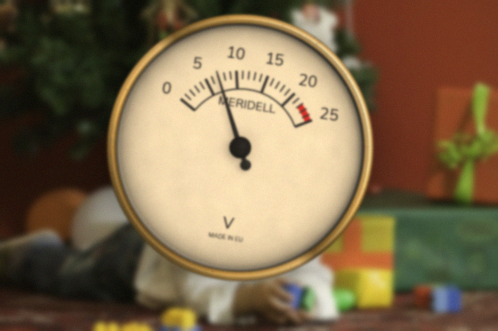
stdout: 7 V
